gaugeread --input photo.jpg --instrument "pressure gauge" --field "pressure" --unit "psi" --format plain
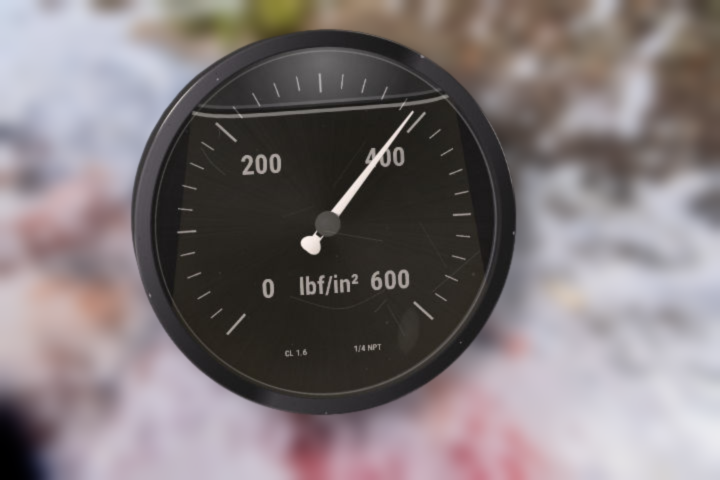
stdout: 390 psi
